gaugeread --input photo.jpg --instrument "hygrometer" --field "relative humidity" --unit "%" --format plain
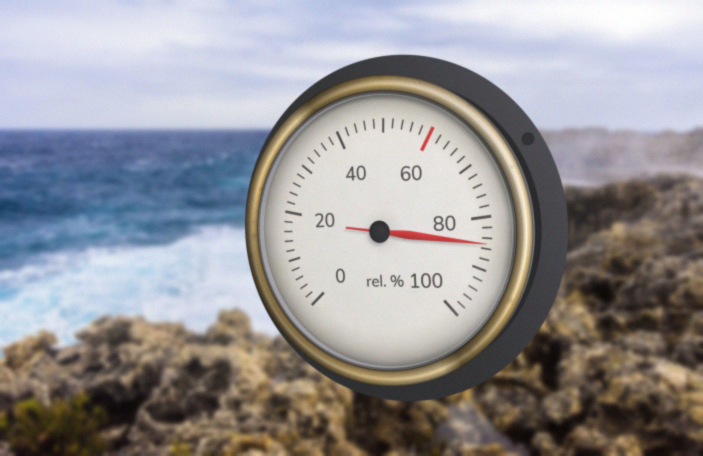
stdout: 85 %
